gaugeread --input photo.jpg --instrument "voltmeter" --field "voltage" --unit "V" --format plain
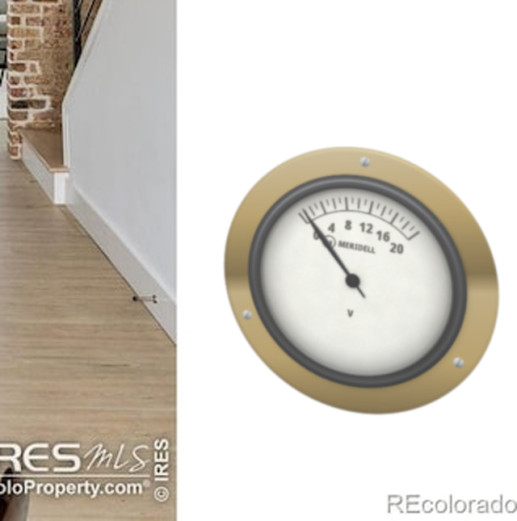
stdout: 1 V
